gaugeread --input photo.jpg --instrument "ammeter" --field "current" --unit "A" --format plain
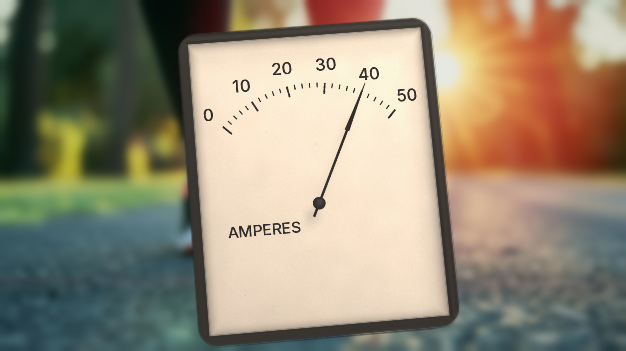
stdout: 40 A
